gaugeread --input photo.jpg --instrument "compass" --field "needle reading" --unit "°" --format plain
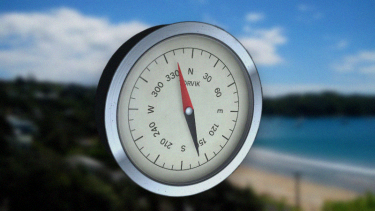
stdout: 340 °
